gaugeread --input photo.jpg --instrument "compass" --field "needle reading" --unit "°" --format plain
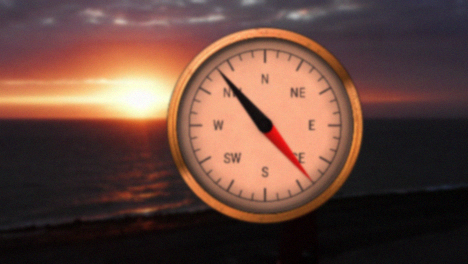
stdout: 140 °
